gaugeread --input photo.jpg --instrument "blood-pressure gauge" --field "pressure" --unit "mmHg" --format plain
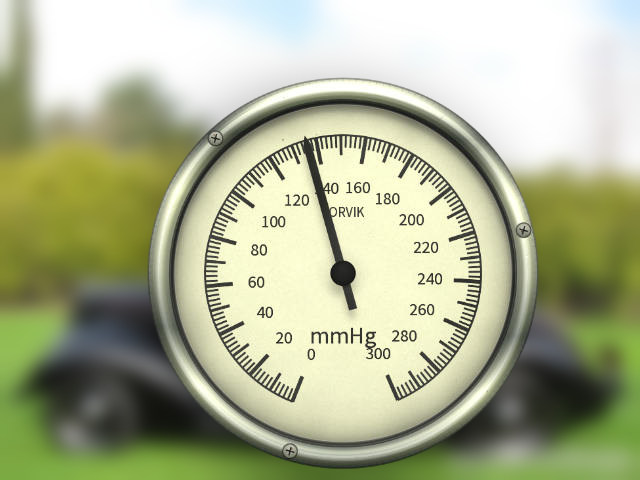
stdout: 136 mmHg
